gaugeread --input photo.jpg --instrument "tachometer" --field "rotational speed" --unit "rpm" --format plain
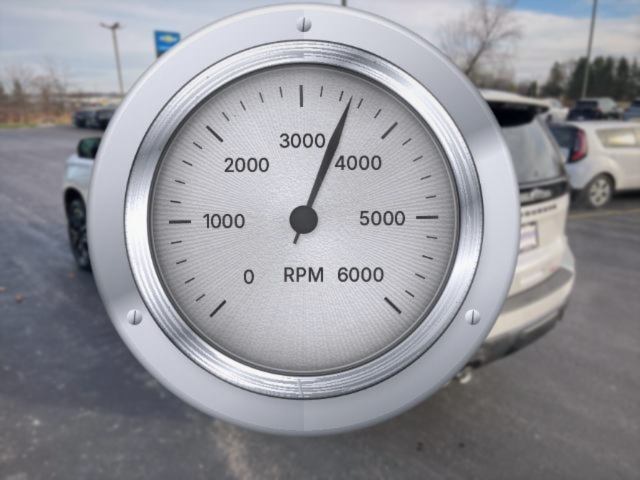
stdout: 3500 rpm
